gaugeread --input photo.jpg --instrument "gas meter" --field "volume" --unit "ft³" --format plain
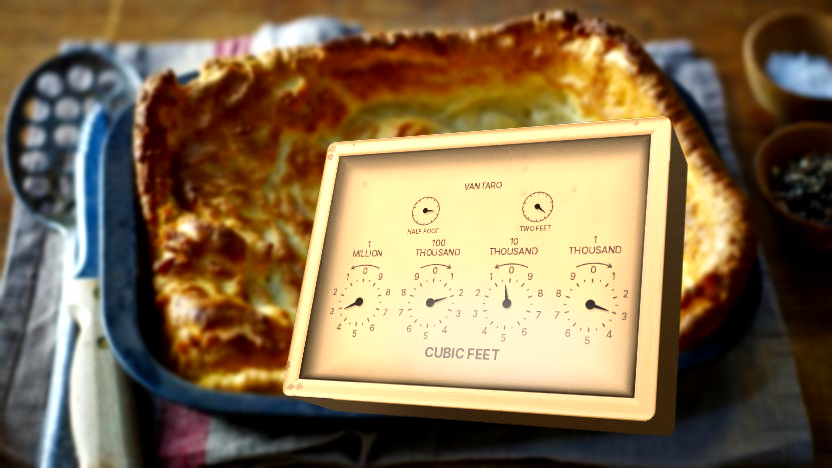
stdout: 320300 ft³
